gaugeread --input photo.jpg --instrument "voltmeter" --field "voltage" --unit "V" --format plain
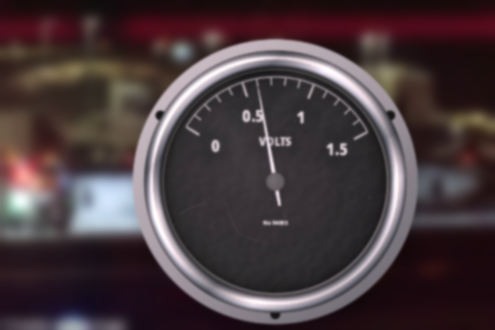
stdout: 0.6 V
